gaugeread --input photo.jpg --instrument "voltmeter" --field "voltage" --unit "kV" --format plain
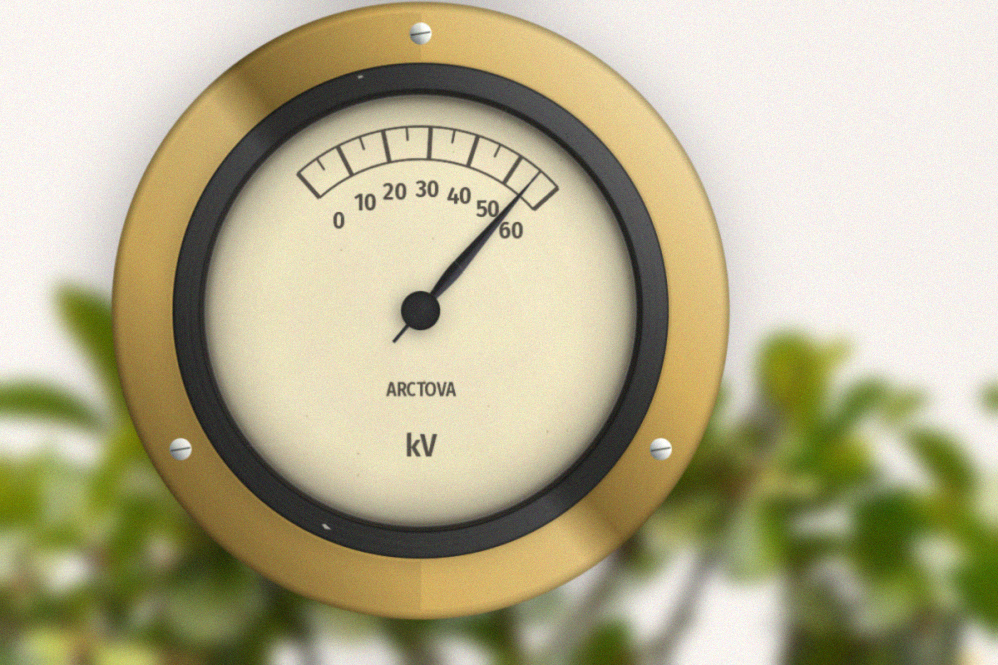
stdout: 55 kV
